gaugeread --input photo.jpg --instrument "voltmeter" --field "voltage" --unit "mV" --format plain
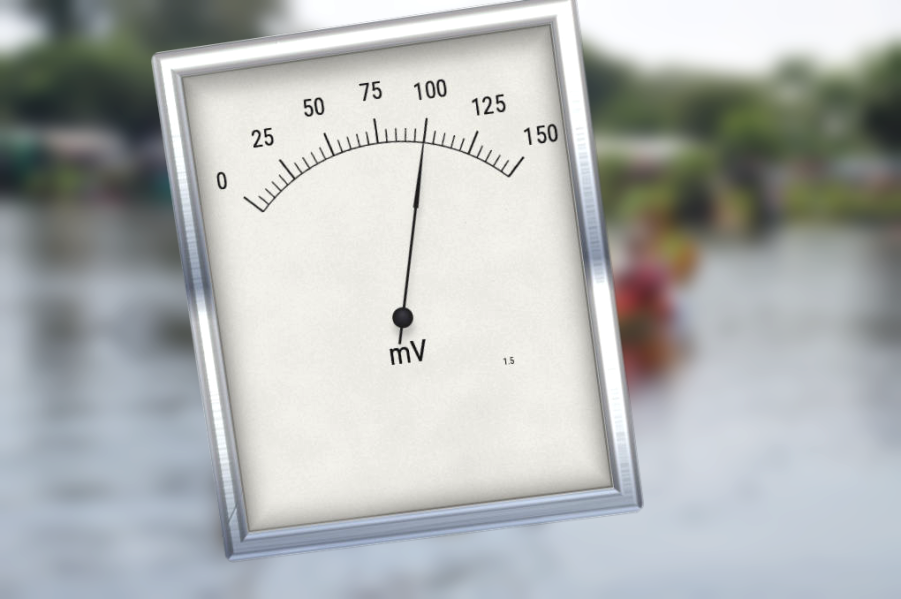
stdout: 100 mV
